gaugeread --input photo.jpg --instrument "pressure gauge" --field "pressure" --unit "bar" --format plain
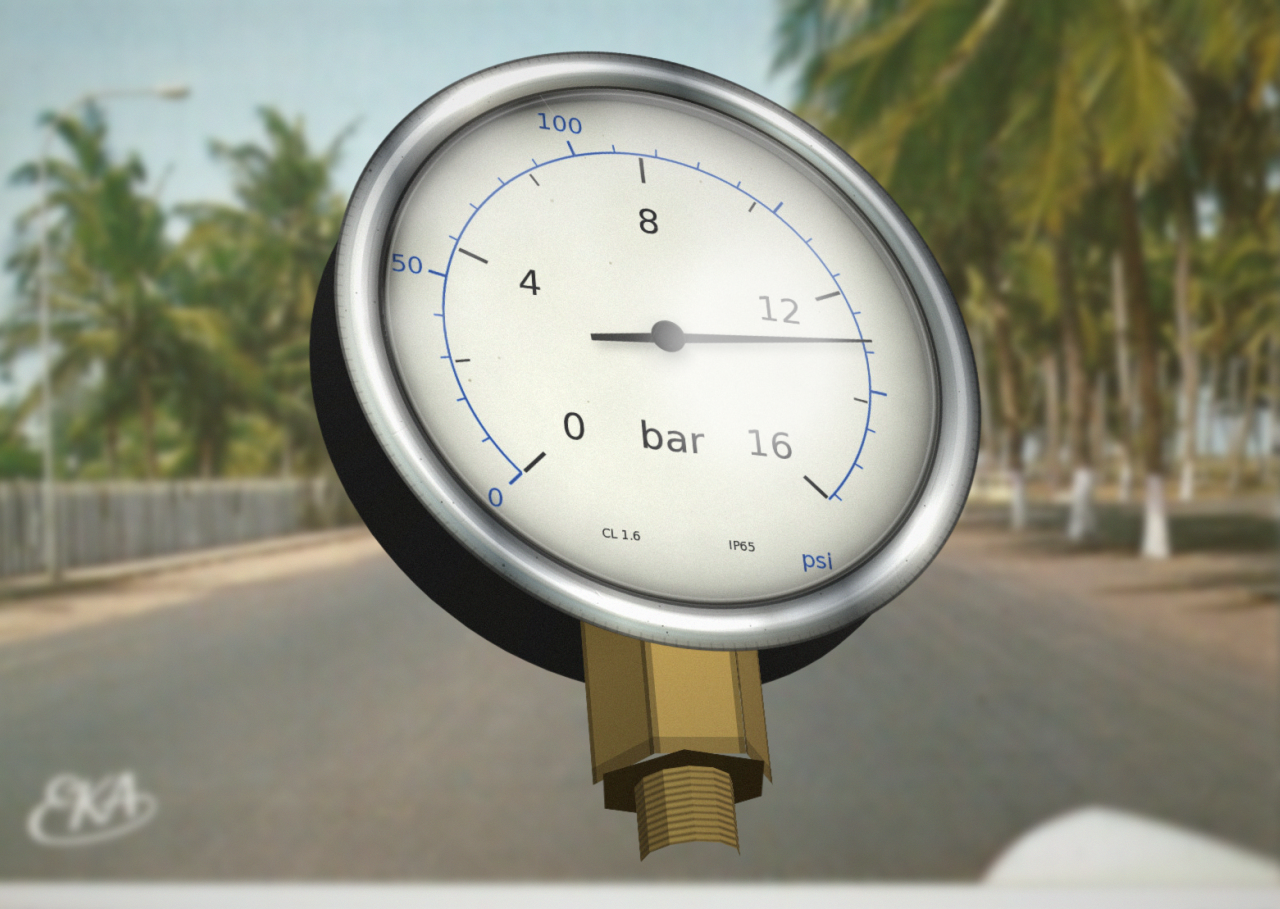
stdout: 13 bar
